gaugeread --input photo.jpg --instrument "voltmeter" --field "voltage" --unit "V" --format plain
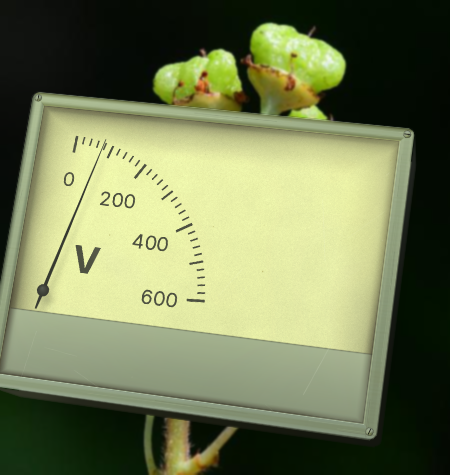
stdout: 80 V
